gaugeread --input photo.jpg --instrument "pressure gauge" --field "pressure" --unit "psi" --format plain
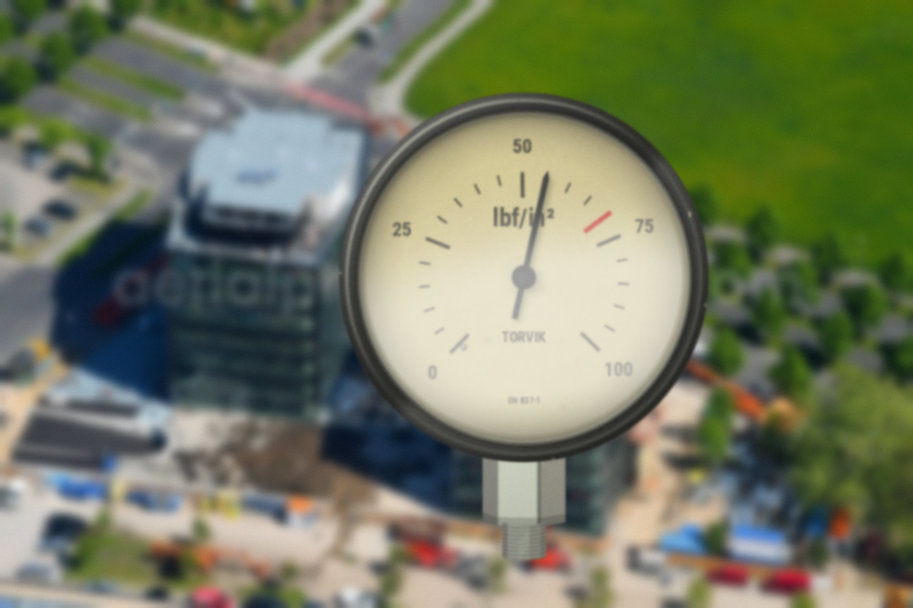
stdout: 55 psi
